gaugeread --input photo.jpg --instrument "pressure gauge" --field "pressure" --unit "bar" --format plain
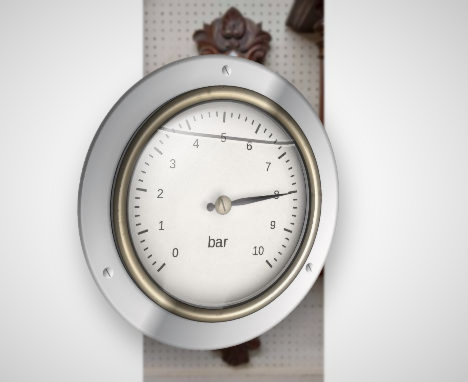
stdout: 8 bar
